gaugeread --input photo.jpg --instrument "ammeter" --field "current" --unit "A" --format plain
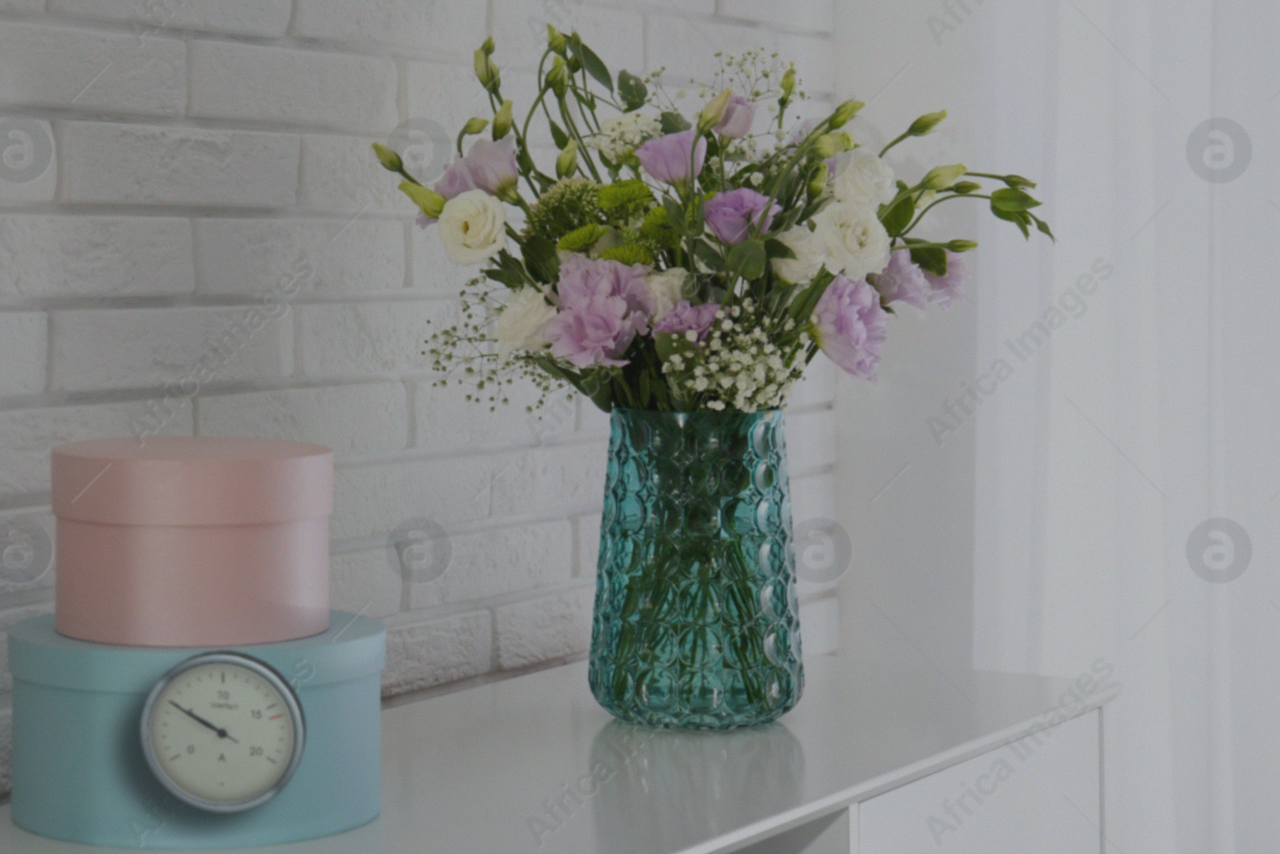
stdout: 5 A
